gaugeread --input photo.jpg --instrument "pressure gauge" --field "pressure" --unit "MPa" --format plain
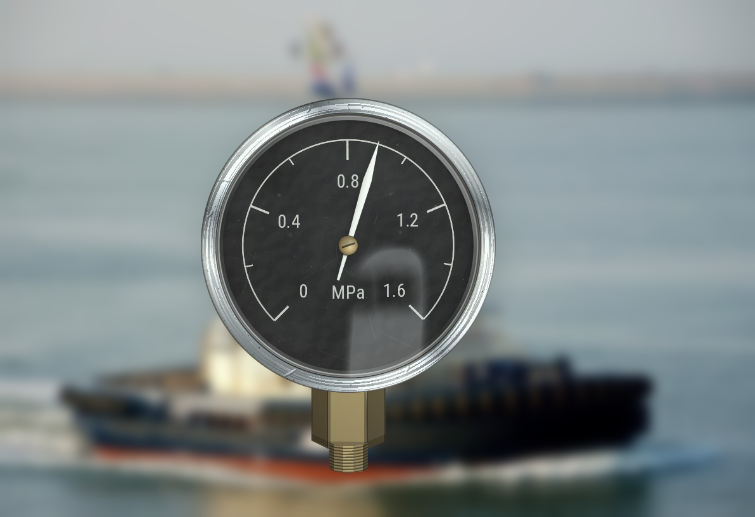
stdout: 0.9 MPa
